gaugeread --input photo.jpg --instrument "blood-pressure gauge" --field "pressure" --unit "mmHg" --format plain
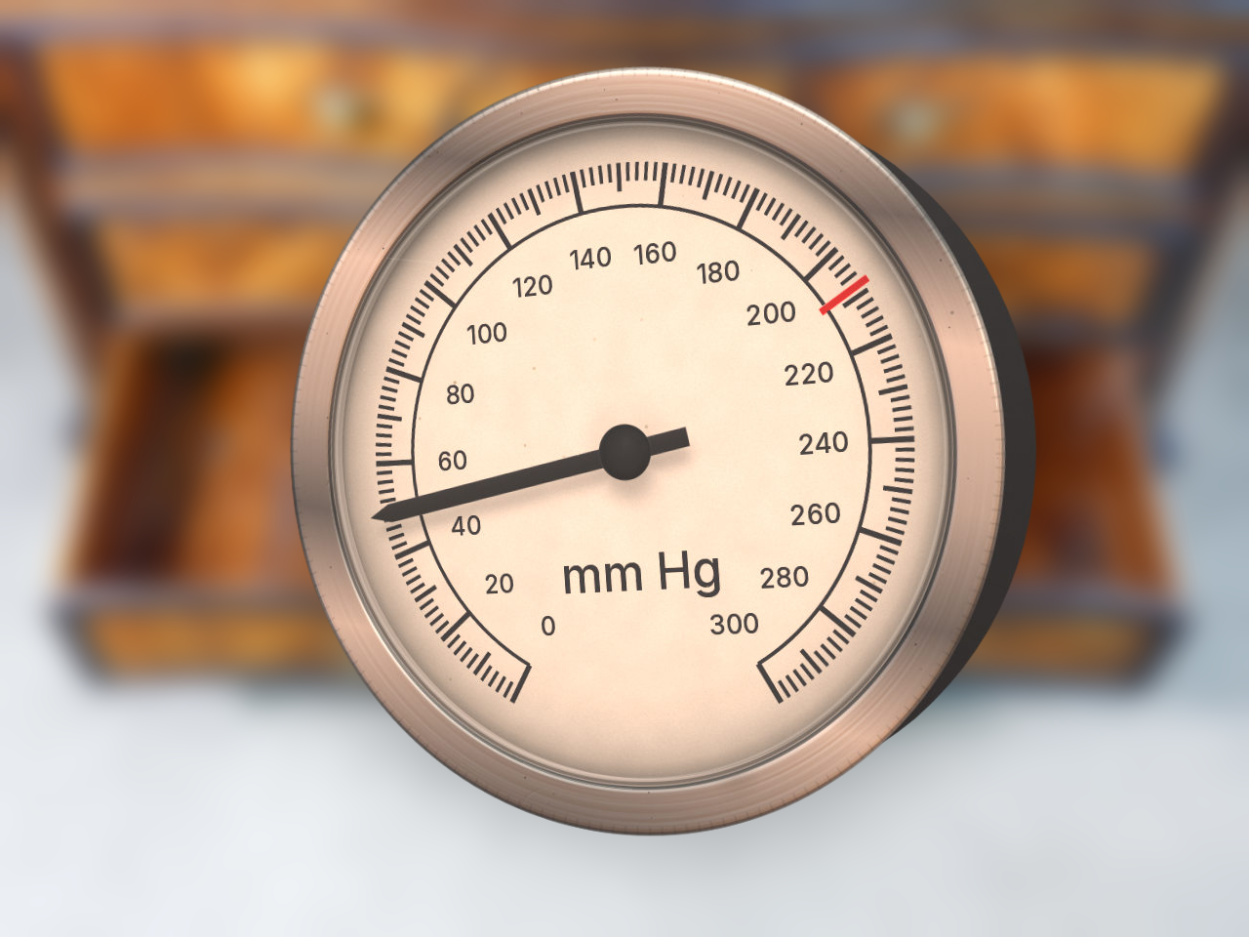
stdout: 49 mmHg
